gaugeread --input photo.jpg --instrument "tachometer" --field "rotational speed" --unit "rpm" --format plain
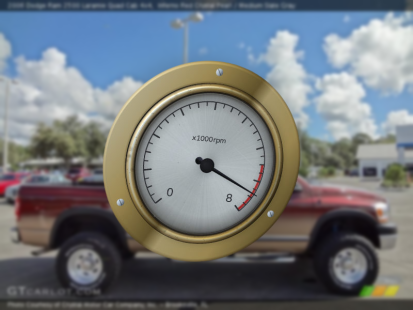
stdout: 7375 rpm
